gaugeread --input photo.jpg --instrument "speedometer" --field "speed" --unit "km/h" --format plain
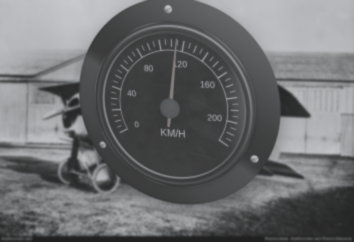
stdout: 115 km/h
